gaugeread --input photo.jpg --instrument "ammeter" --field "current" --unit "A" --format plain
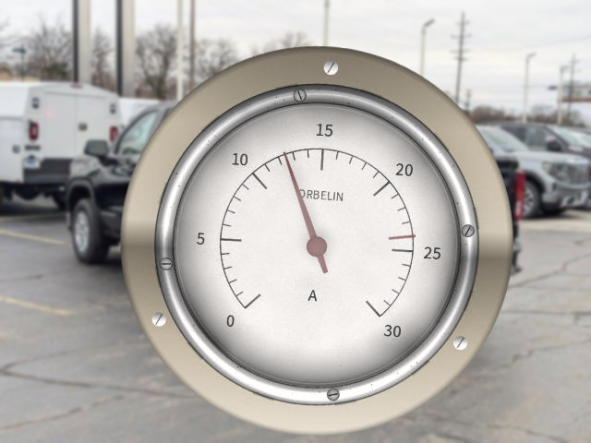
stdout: 12.5 A
